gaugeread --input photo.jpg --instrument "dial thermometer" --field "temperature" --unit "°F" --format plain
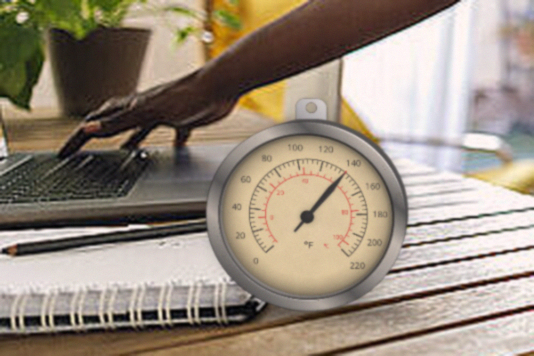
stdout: 140 °F
